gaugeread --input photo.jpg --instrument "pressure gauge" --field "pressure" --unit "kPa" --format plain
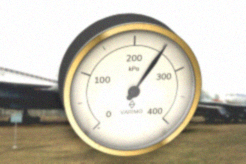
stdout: 250 kPa
